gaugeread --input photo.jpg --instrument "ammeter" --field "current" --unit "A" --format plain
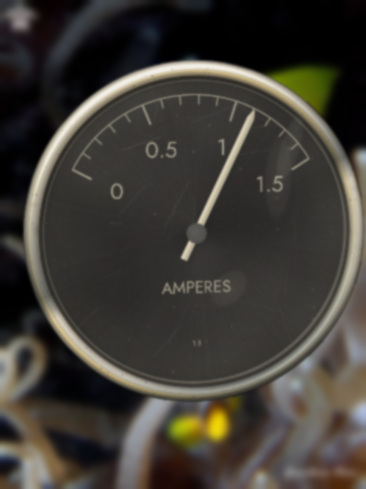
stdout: 1.1 A
